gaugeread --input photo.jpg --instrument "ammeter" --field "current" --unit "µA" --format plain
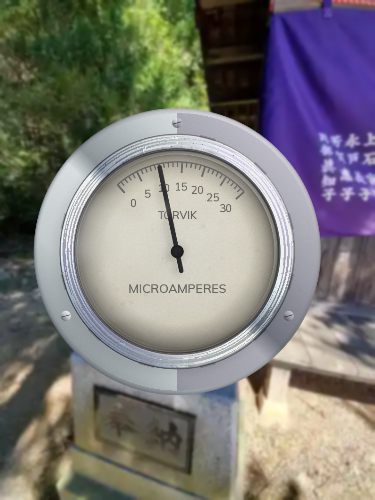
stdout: 10 µA
